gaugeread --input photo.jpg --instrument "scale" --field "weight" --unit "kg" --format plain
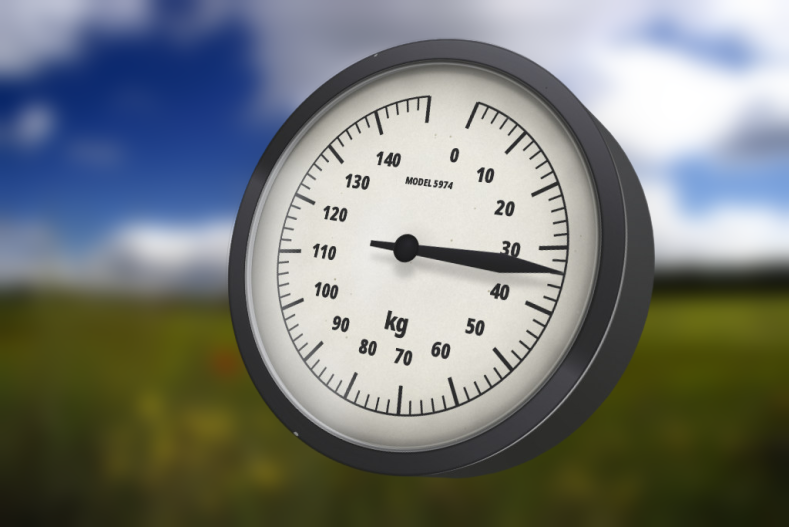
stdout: 34 kg
